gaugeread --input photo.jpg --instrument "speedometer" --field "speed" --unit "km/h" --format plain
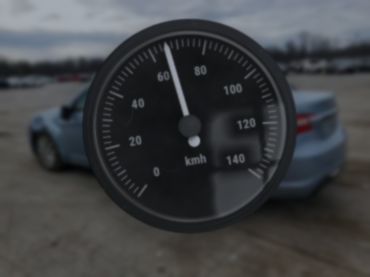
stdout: 66 km/h
